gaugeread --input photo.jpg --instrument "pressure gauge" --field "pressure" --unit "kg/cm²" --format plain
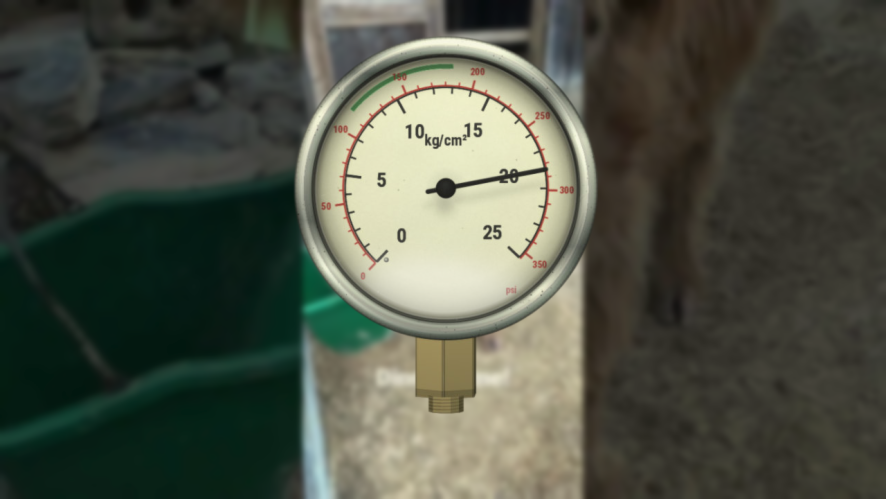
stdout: 20 kg/cm²
